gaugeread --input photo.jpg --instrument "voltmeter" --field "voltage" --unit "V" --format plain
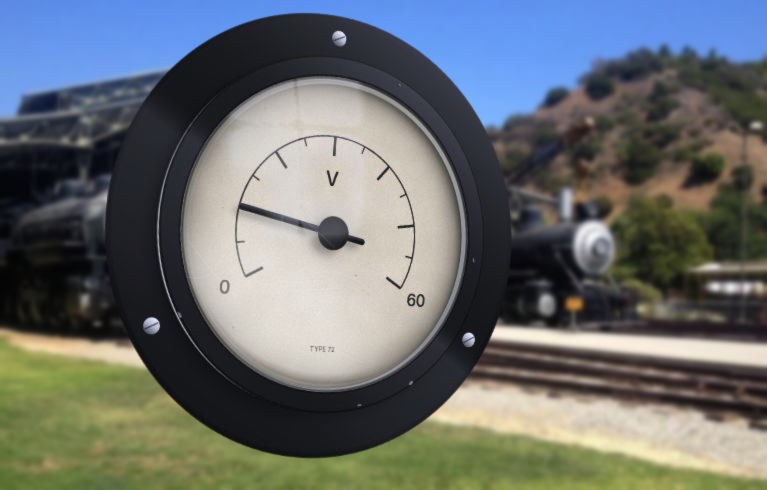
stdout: 10 V
